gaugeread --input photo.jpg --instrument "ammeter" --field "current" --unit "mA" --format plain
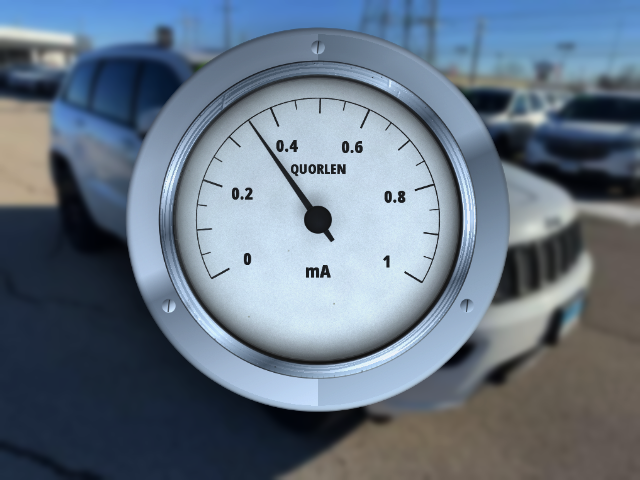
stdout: 0.35 mA
